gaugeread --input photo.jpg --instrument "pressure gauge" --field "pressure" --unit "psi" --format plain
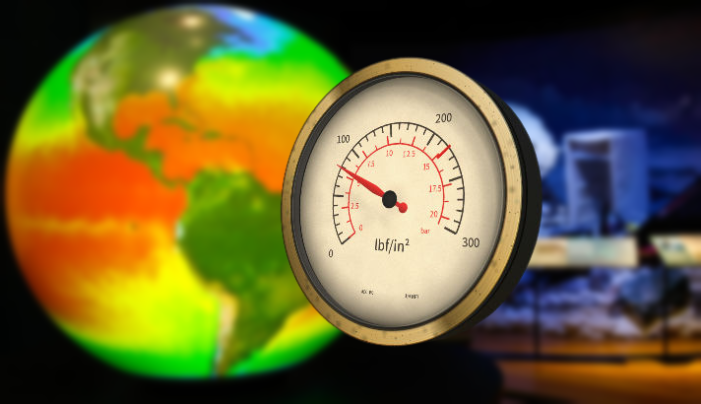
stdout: 80 psi
